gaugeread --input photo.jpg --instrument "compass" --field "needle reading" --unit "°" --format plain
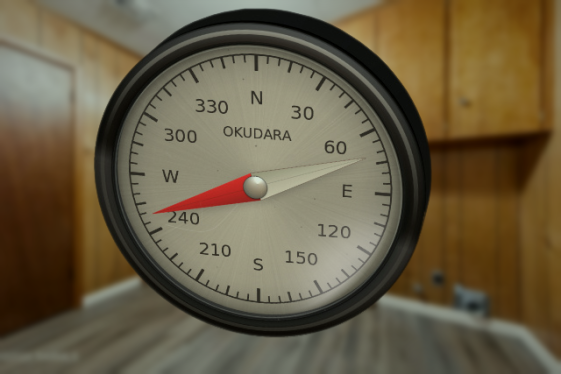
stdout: 250 °
